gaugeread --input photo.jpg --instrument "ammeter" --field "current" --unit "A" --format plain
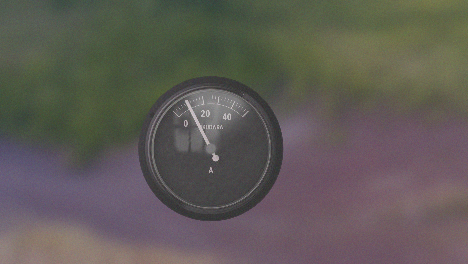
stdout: 10 A
